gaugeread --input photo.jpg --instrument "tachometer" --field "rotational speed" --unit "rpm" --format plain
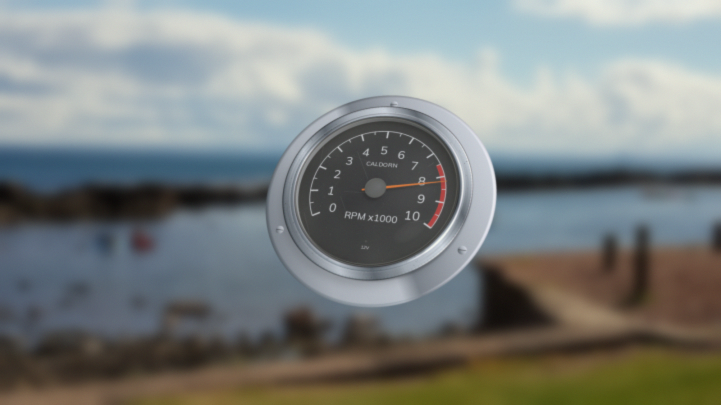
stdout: 8250 rpm
